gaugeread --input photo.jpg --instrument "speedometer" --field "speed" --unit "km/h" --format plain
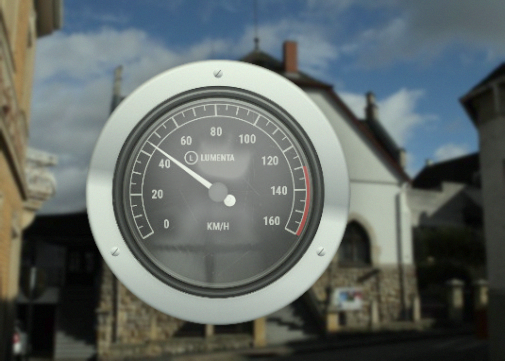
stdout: 45 km/h
